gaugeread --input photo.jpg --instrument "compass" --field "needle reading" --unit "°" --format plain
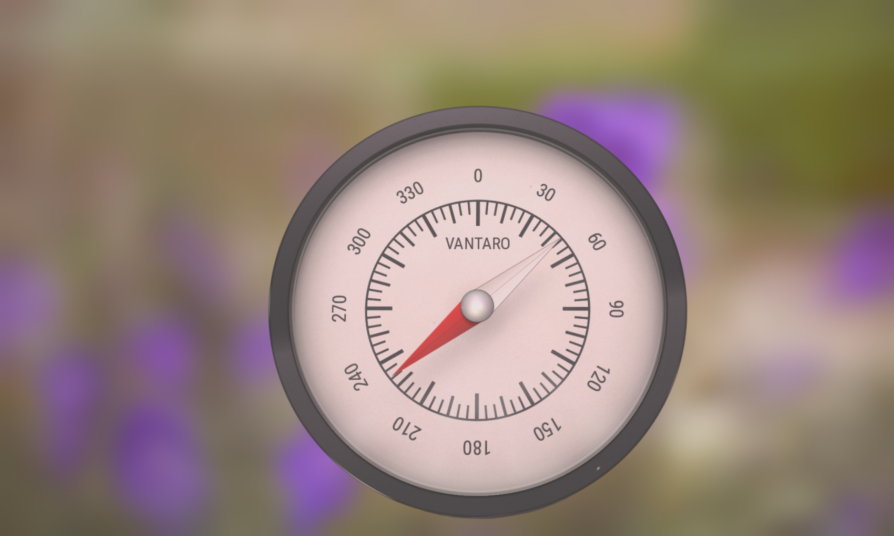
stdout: 230 °
